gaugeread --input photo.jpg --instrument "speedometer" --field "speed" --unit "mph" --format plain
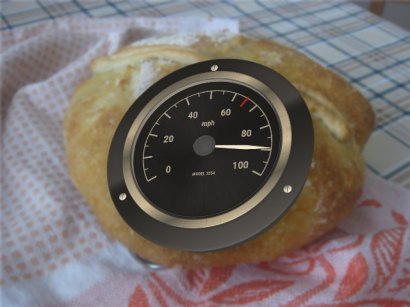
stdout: 90 mph
